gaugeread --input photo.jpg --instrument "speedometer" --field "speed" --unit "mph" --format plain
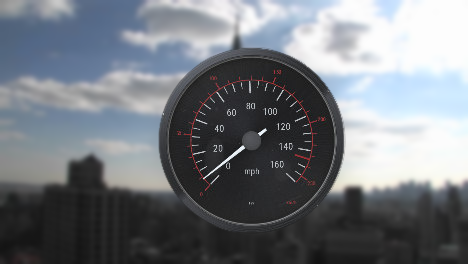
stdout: 5 mph
